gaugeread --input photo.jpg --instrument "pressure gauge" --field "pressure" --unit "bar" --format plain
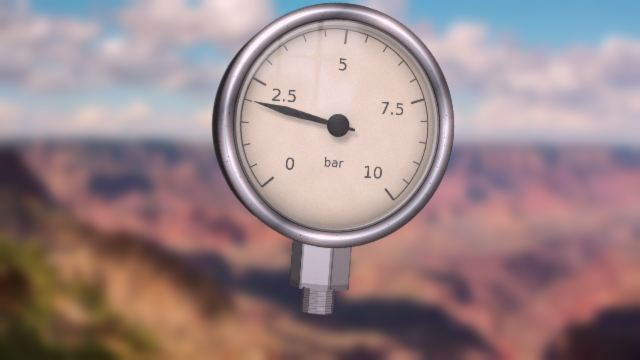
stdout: 2 bar
